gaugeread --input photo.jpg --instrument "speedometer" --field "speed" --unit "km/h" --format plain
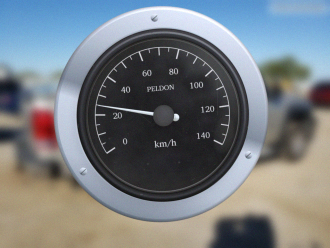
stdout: 25 km/h
